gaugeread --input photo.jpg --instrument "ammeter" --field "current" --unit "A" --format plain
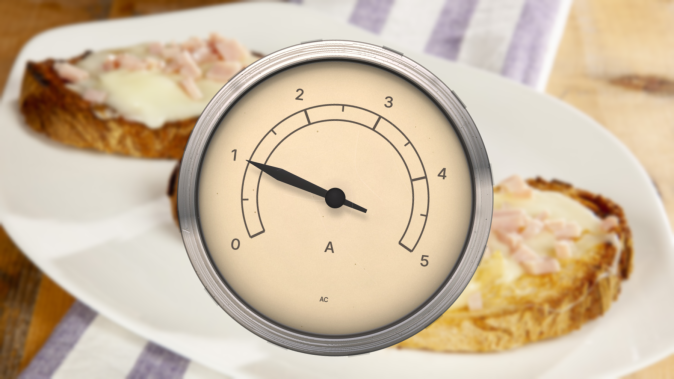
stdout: 1 A
